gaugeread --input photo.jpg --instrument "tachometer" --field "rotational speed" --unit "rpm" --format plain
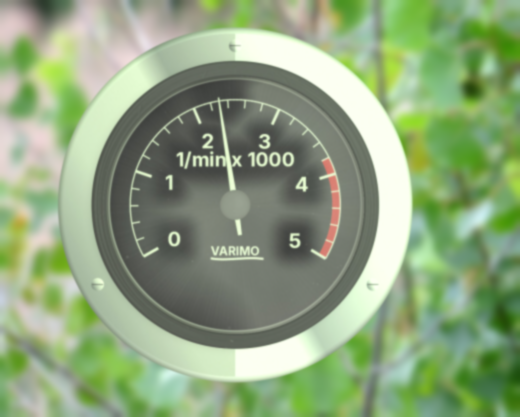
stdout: 2300 rpm
